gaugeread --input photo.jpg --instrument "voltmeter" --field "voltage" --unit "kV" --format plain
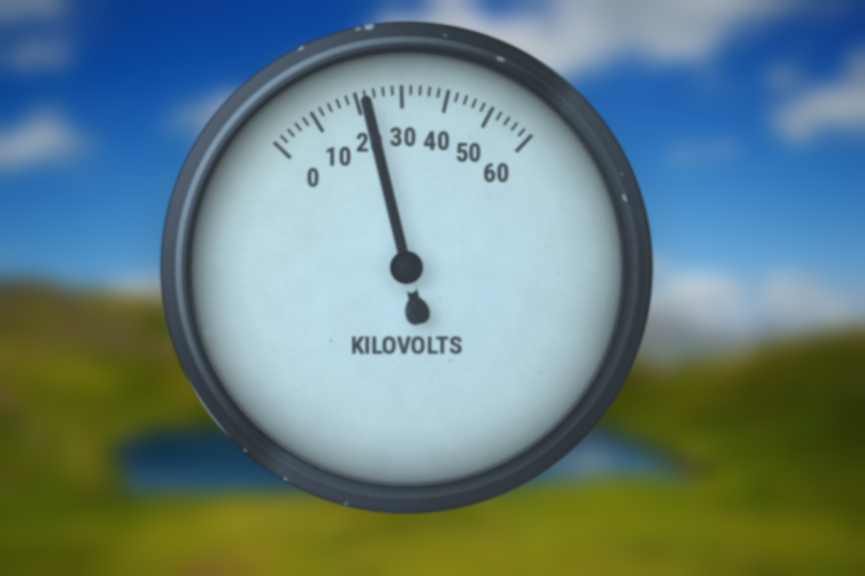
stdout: 22 kV
